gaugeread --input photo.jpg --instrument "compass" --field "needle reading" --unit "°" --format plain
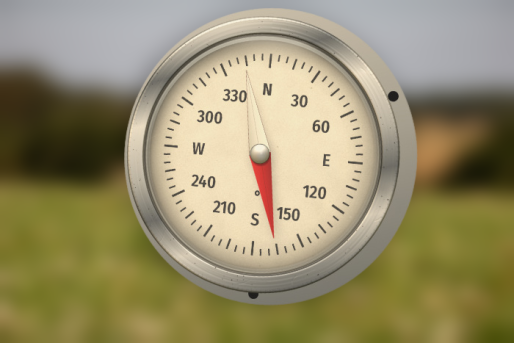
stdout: 165 °
